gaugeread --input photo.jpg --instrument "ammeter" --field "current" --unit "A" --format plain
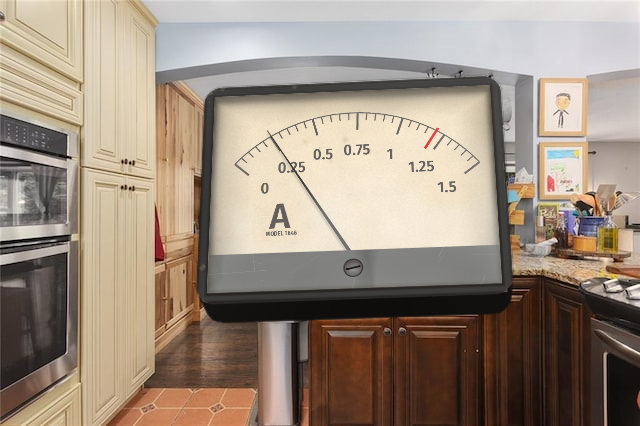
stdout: 0.25 A
